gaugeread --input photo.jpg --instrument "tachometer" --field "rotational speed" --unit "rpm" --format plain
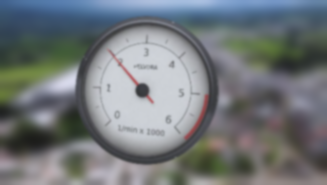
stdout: 2000 rpm
